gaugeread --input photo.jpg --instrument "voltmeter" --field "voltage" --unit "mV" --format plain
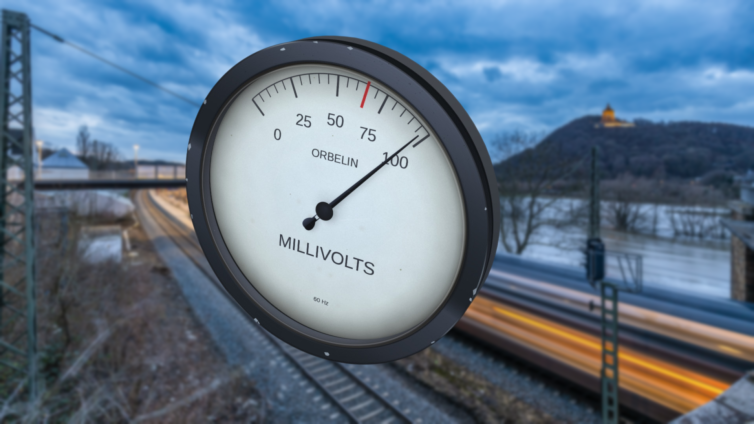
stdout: 97.5 mV
